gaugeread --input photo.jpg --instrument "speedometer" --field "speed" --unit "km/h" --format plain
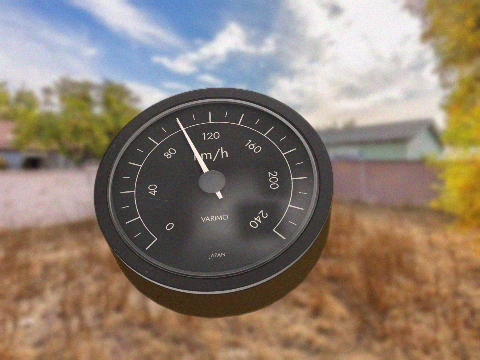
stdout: 100 km/h
